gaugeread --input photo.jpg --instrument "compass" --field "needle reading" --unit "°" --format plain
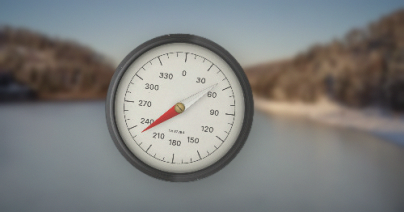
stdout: 230 °
